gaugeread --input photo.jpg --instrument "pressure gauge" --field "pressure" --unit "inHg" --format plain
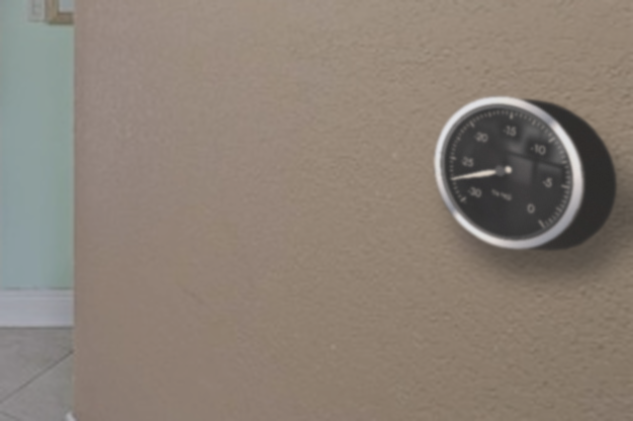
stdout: -27.5 inHg
